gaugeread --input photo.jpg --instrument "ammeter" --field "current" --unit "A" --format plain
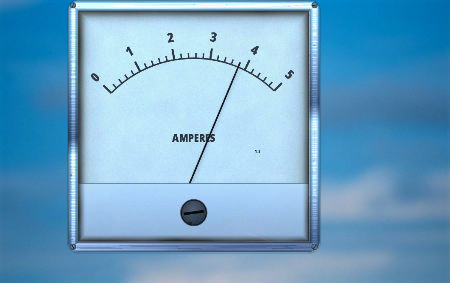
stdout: 3.8 A
